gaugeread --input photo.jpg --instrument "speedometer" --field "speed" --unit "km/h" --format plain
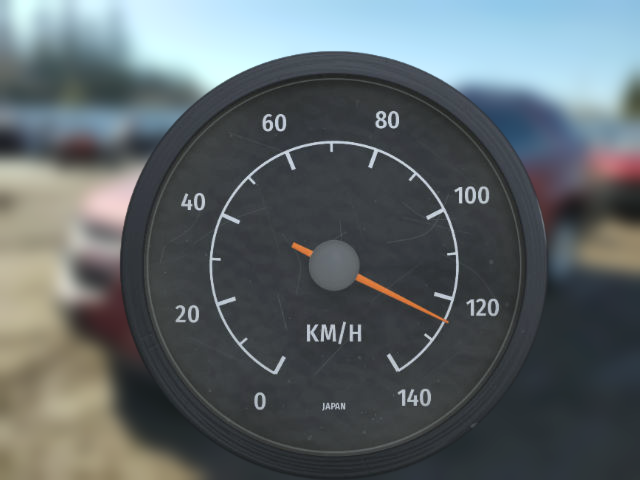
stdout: 125 km/h
